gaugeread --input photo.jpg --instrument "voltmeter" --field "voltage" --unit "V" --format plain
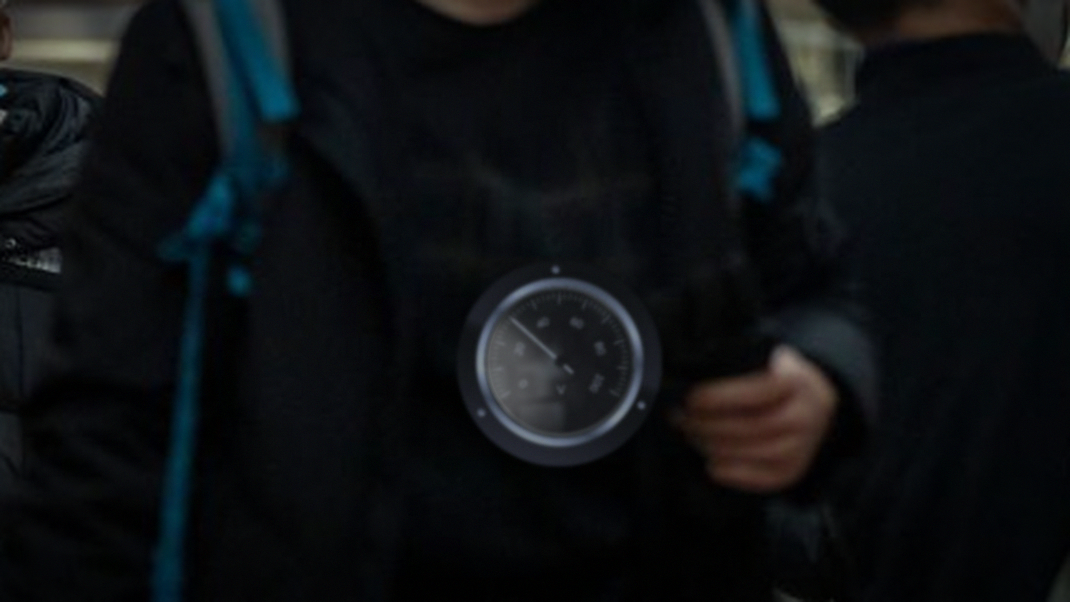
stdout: 30 V
